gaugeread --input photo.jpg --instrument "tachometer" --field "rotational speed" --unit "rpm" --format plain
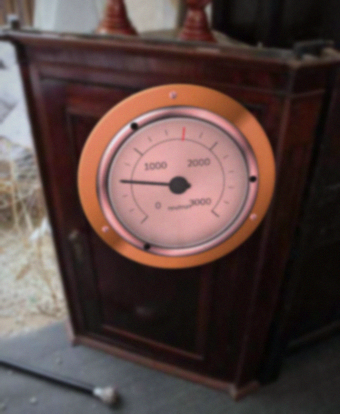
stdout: 600 rpm
